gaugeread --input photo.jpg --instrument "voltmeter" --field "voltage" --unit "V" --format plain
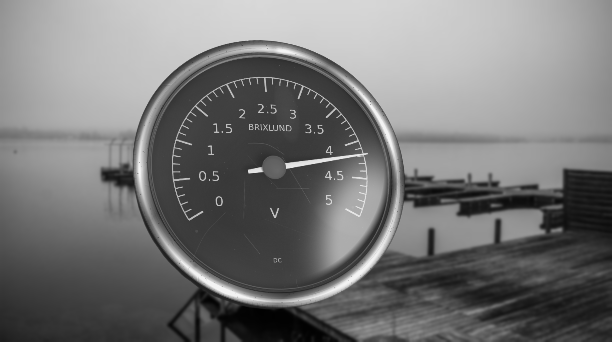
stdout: 4.2 V
